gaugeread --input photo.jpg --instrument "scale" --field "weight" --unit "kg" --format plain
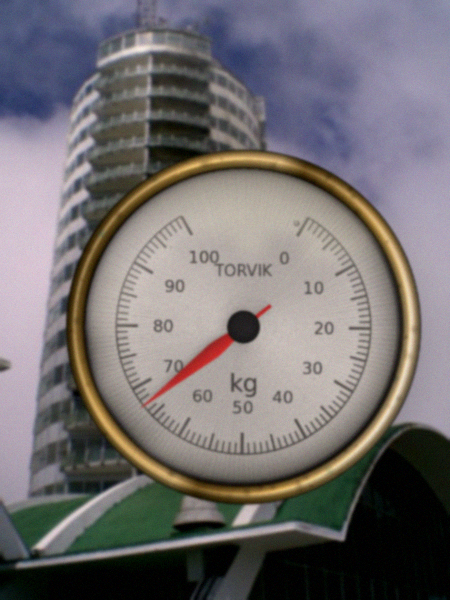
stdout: 67 kg
